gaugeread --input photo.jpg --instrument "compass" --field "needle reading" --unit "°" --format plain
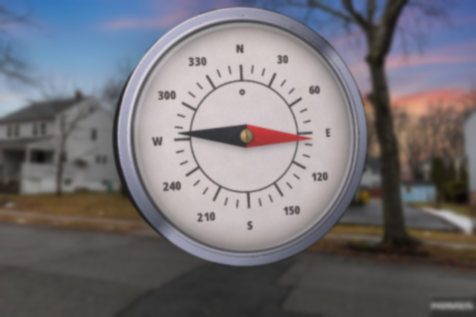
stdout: 95 °
